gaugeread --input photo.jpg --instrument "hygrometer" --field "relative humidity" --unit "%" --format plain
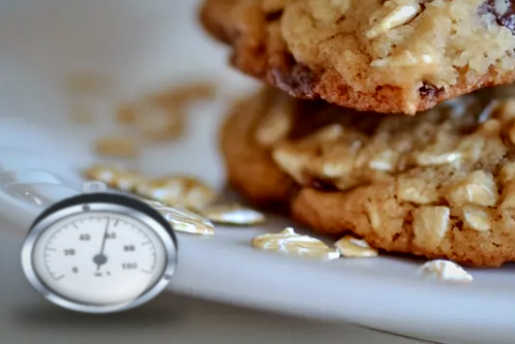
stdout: 56 %
